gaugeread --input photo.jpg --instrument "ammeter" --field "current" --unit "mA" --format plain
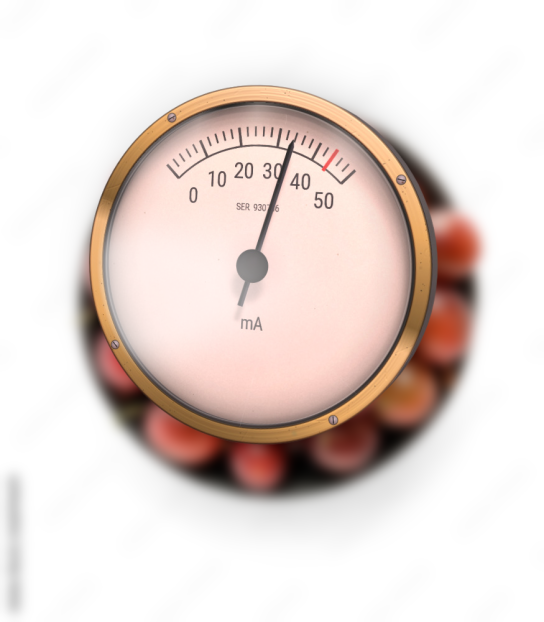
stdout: 34 mA
